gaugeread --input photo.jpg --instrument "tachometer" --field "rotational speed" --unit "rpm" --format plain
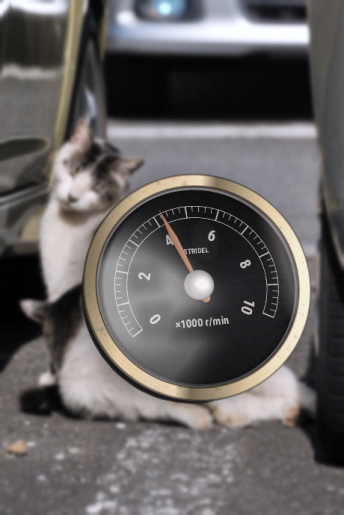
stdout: 4200 rpm
